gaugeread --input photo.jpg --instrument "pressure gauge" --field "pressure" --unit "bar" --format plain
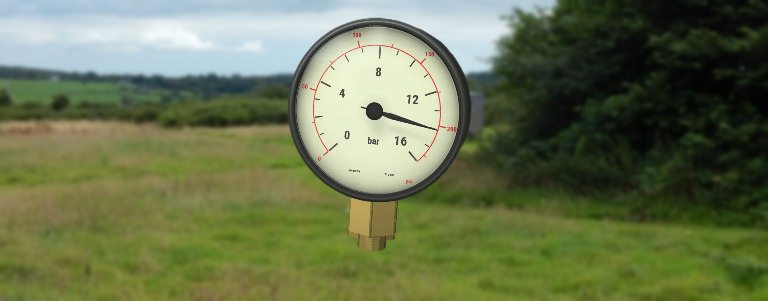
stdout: 14 bar
